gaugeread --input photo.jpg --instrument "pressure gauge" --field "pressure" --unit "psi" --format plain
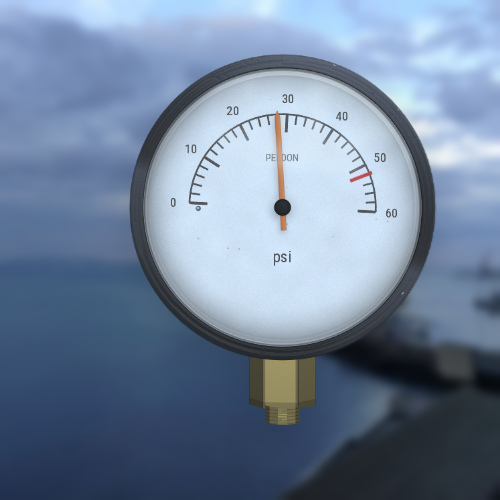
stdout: 28 psi
